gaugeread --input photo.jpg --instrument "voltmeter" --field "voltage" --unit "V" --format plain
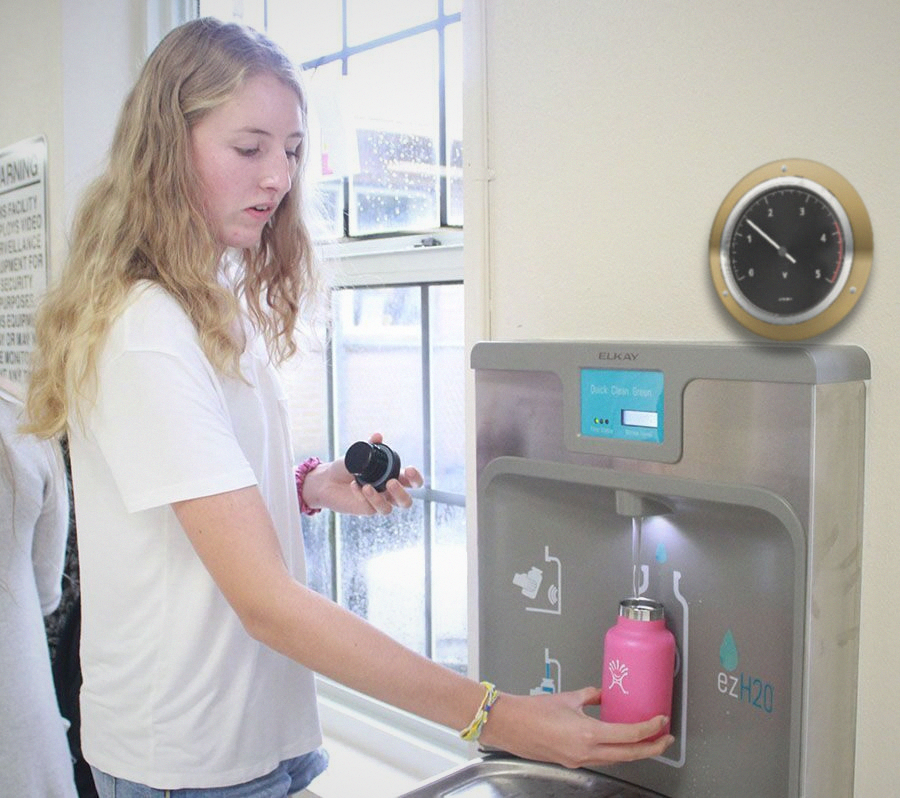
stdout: 1.4 V
